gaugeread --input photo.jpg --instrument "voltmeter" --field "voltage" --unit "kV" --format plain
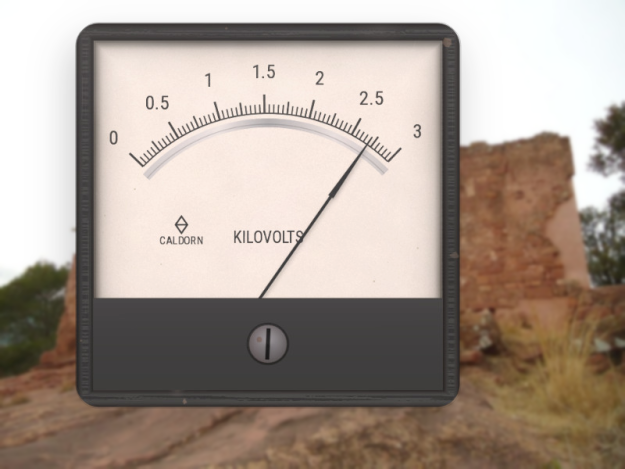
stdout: 2.7 kV
